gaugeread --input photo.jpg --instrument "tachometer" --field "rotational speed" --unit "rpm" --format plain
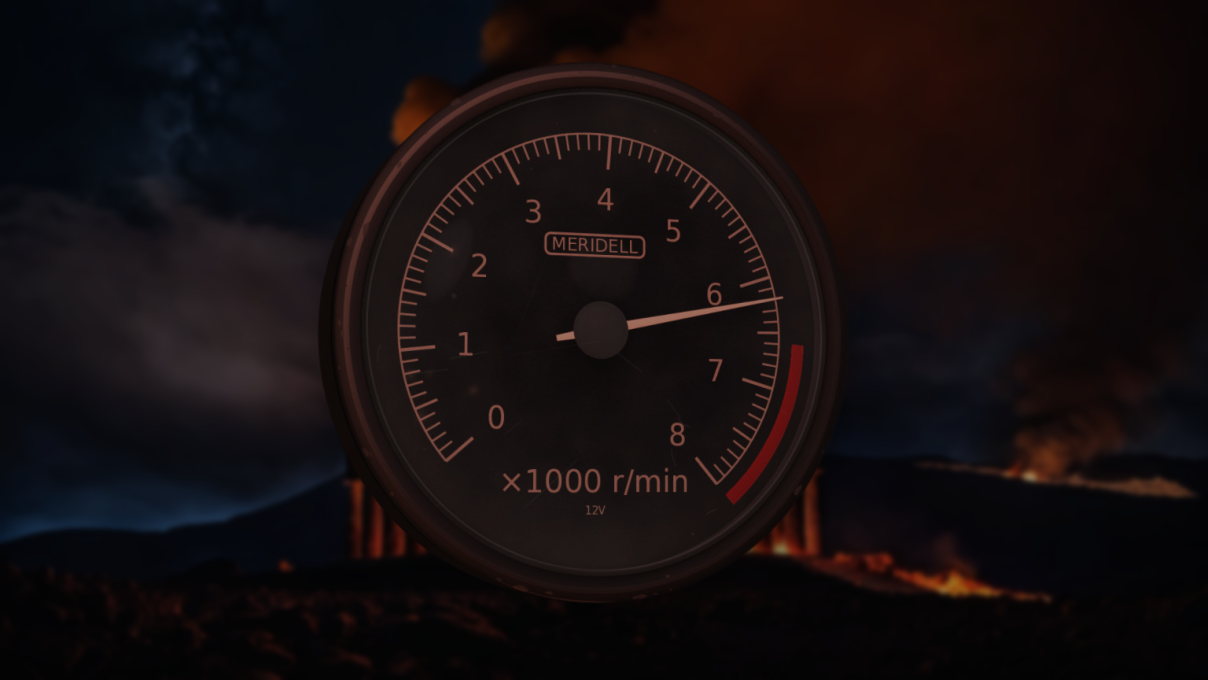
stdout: 6200 rpm
